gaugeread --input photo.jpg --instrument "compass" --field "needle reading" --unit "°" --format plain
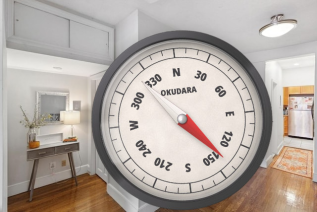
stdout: 140 °
